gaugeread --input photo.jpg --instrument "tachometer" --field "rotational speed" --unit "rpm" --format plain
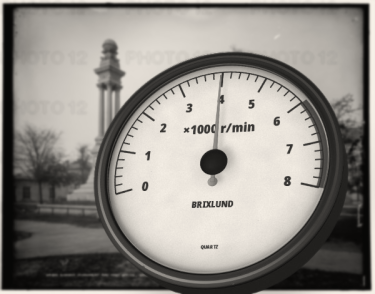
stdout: 4000 rpm
